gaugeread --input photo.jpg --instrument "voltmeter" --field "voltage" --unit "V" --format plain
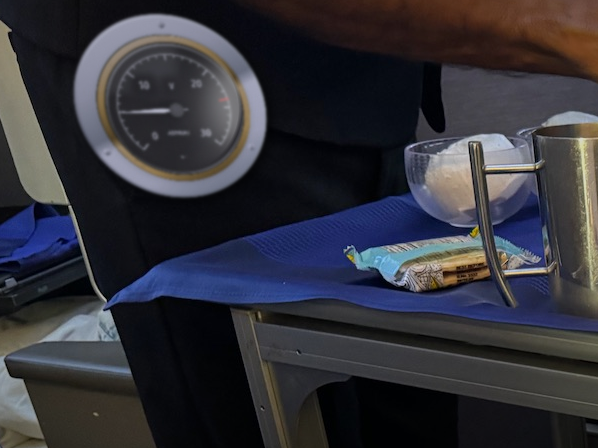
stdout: 5 V
